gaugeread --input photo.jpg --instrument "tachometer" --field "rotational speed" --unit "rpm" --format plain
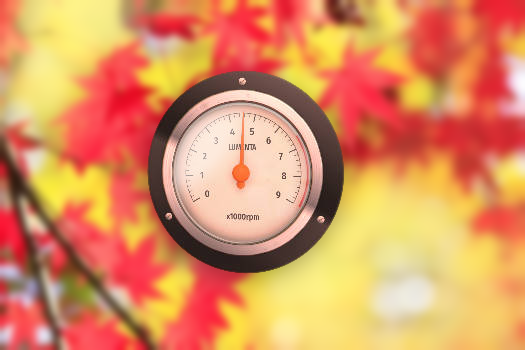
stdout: 4600 rpm
